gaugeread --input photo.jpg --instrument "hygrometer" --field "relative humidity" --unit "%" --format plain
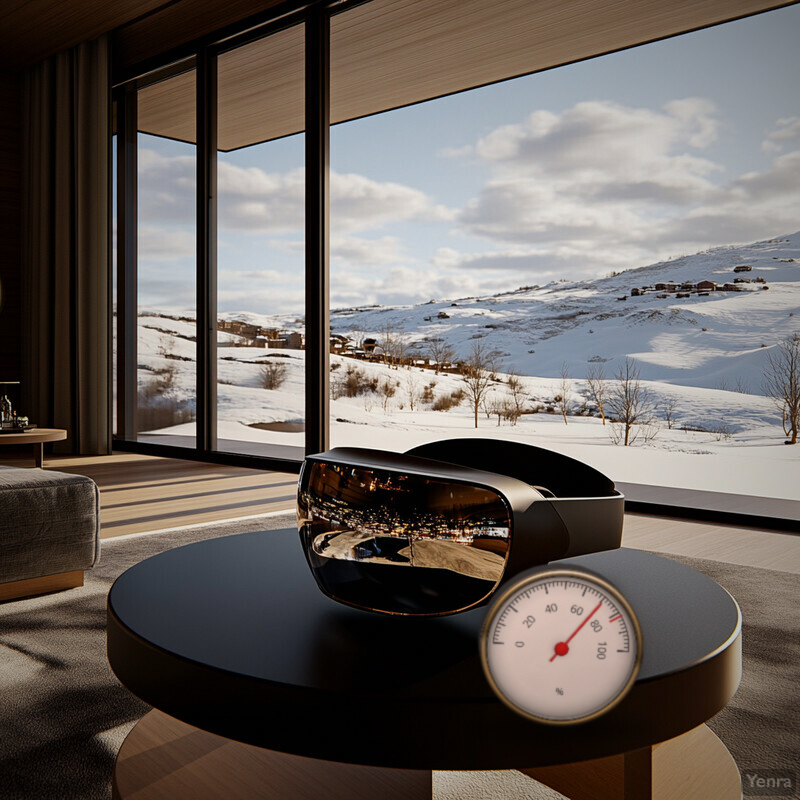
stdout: 70 %
